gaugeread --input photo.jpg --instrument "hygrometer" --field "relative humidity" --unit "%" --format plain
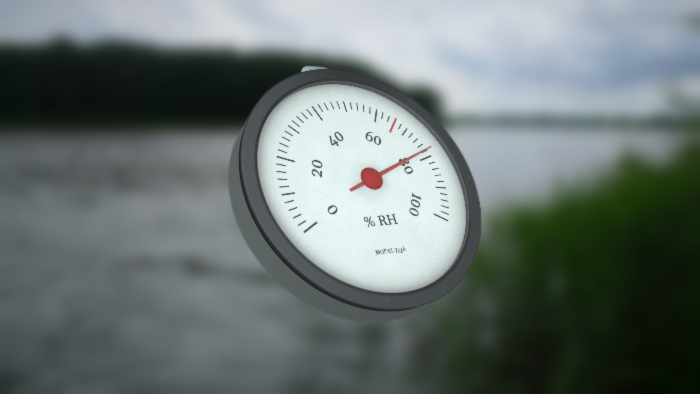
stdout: 78 %
